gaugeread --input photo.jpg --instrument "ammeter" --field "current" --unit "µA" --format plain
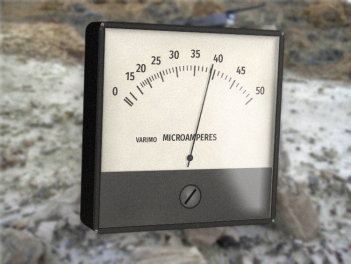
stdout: 39 µA
